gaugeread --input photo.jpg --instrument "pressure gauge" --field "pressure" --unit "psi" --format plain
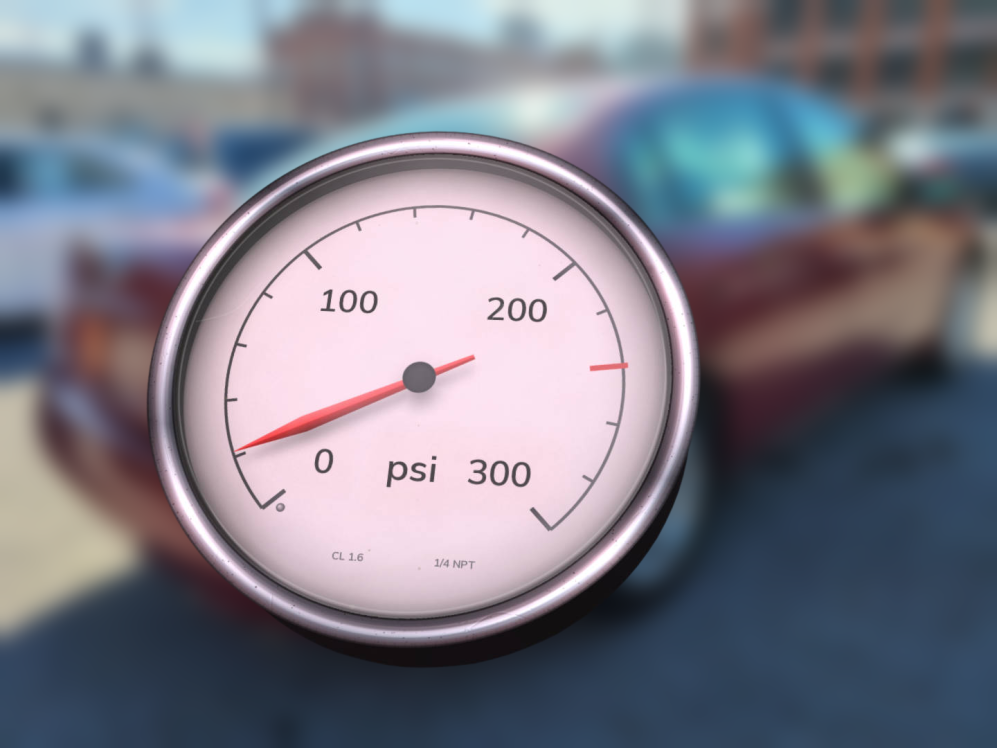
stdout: 20 psi
